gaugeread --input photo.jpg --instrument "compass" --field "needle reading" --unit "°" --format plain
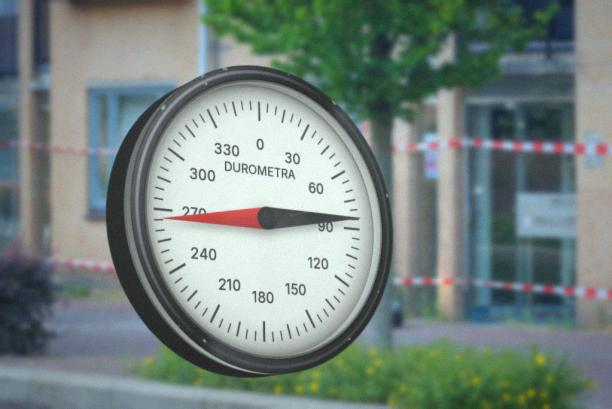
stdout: 265 °
